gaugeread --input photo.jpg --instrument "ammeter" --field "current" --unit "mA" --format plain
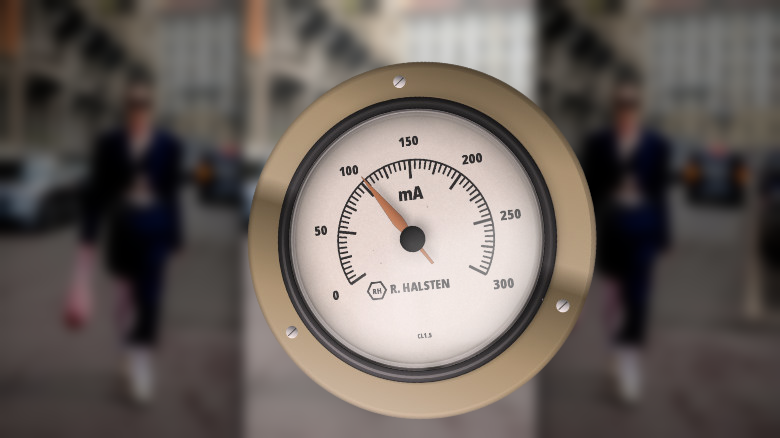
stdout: 105 mA
